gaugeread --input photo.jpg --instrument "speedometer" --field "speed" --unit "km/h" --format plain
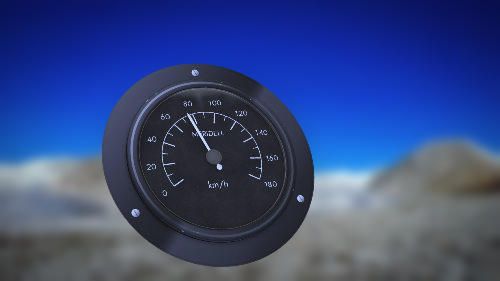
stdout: 75 km/h
